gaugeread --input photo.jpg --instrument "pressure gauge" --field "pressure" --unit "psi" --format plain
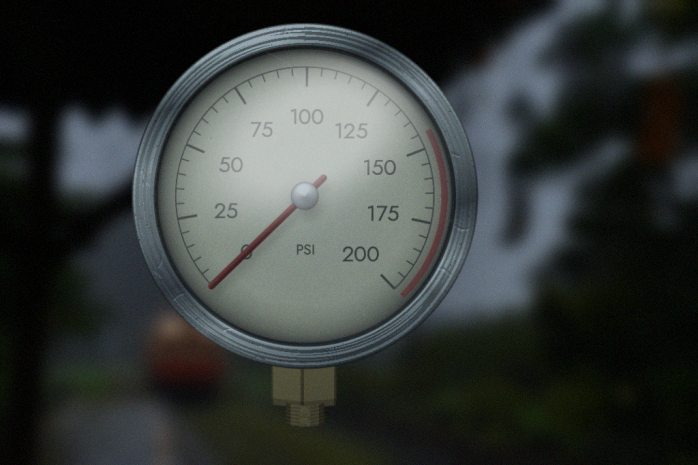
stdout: 0 psi
